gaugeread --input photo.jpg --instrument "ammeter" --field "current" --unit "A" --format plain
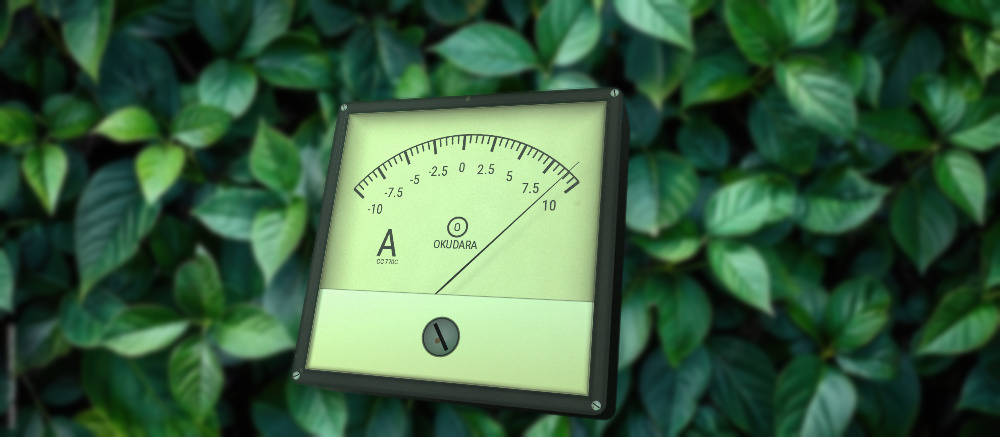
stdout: 9 A
